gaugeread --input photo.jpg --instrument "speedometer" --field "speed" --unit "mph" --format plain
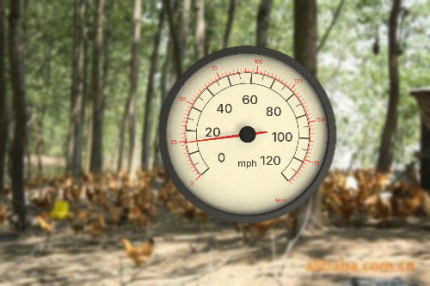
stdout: 15 mph
